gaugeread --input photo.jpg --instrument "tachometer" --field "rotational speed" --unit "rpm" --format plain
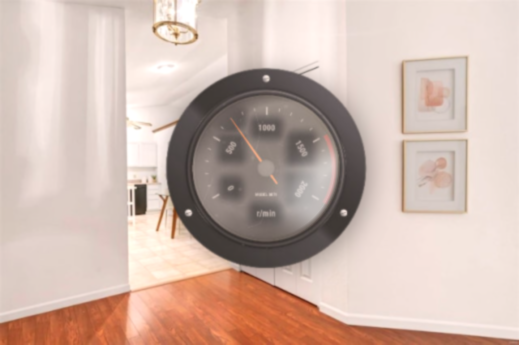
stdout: 700 rpm
